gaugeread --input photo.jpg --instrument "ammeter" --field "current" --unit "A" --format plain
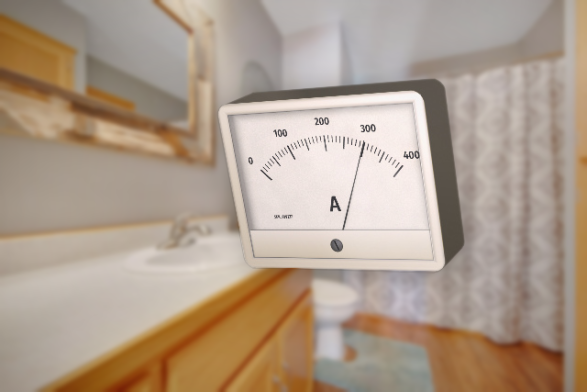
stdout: 300 A
